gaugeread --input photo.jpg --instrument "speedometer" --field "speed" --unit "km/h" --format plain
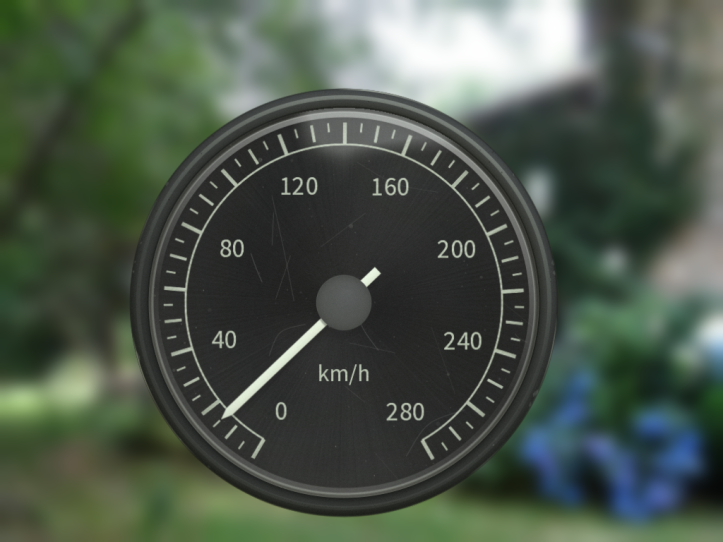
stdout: 15 km/h
